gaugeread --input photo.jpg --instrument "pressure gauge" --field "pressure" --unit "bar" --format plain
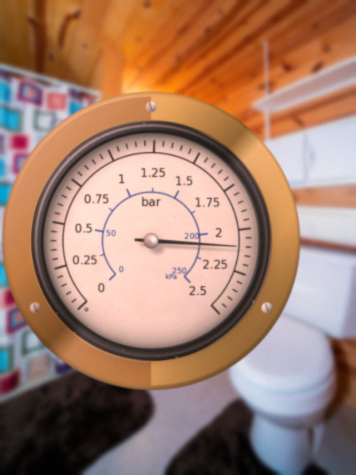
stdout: 2.1 bar
